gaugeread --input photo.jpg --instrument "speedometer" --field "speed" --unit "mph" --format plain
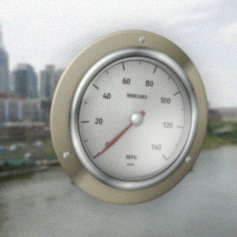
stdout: 0 mph
